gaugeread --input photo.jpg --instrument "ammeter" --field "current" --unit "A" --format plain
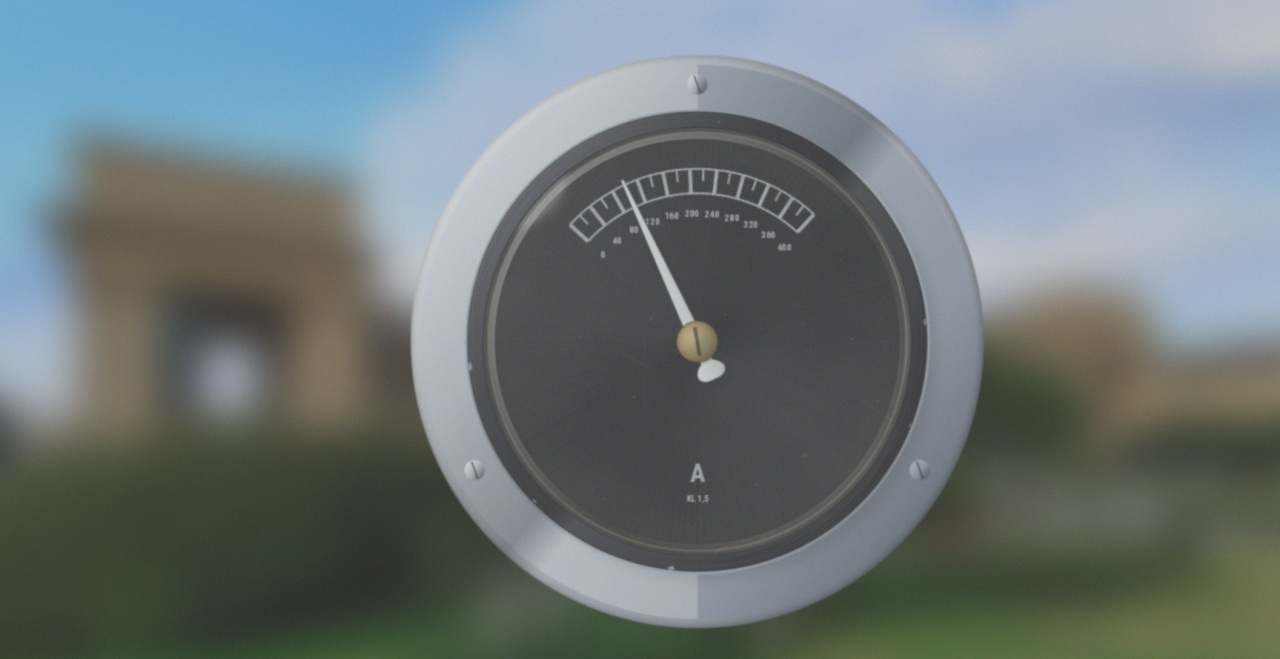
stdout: 100 A
